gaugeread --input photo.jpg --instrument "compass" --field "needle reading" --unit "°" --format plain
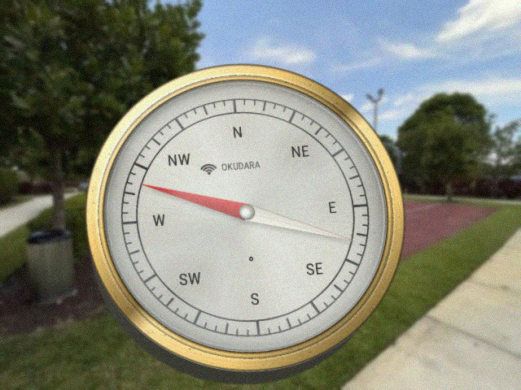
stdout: 290 °
